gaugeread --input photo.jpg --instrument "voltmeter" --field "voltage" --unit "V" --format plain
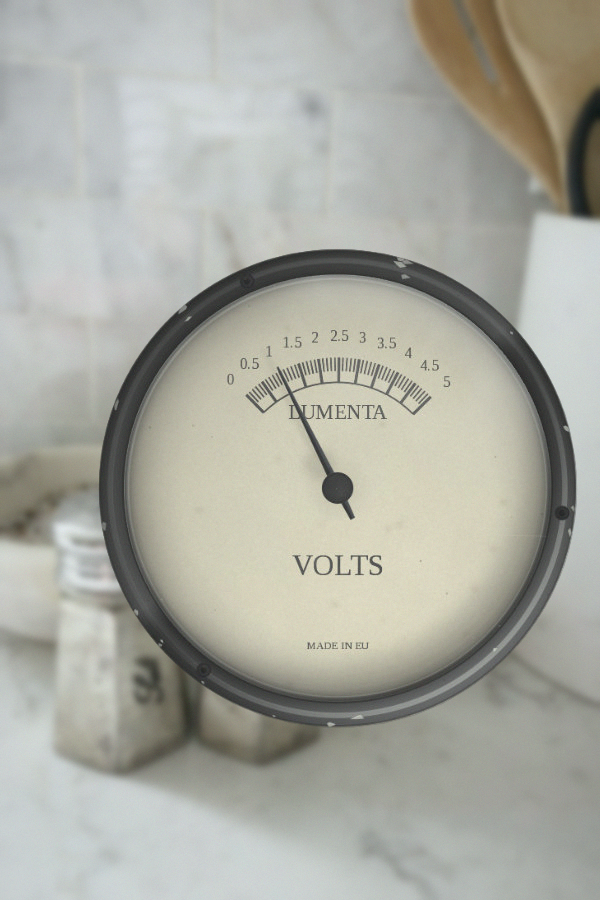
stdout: 1 V
